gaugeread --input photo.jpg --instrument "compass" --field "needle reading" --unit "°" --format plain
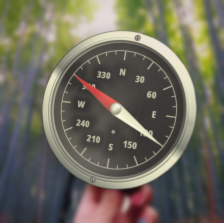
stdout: 300 °
